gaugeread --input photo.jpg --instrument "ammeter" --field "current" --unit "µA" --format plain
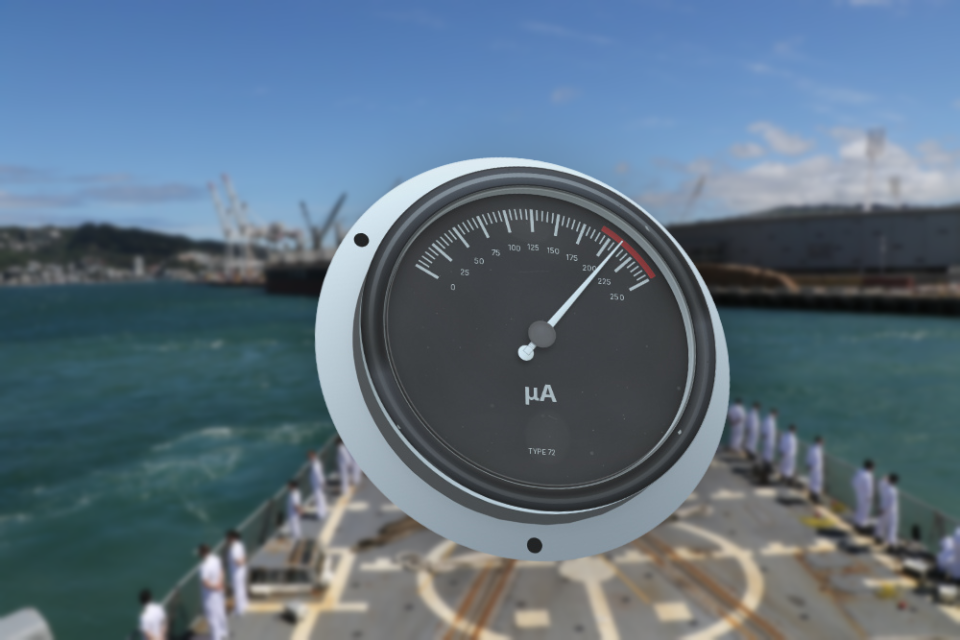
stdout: 210 µA
